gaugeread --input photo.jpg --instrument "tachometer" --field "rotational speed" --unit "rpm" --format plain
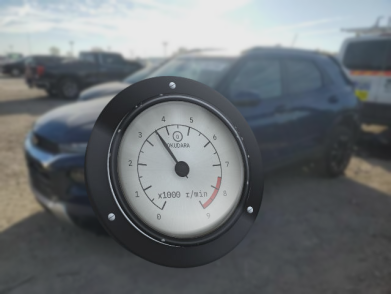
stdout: 3500 rpm
